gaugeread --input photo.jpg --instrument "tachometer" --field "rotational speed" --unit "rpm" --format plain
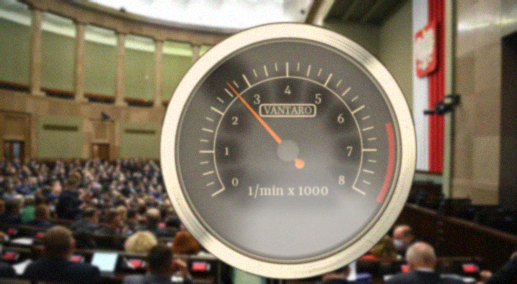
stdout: 2625 rpm
